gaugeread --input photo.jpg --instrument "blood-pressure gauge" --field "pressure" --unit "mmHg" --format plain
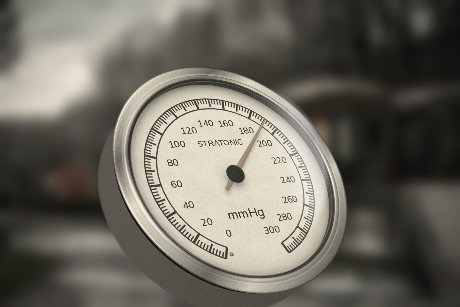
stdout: 190 mmHg
